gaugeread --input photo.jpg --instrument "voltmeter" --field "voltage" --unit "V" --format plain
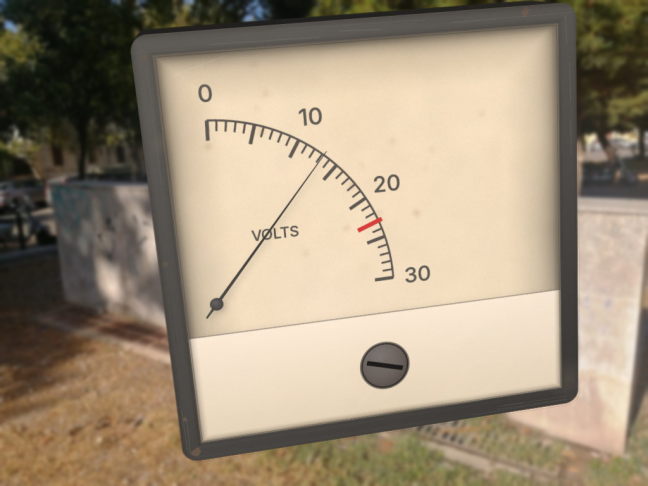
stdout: 13 V
